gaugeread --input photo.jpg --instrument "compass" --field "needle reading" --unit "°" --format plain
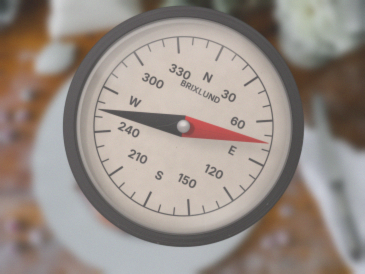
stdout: 75 °
